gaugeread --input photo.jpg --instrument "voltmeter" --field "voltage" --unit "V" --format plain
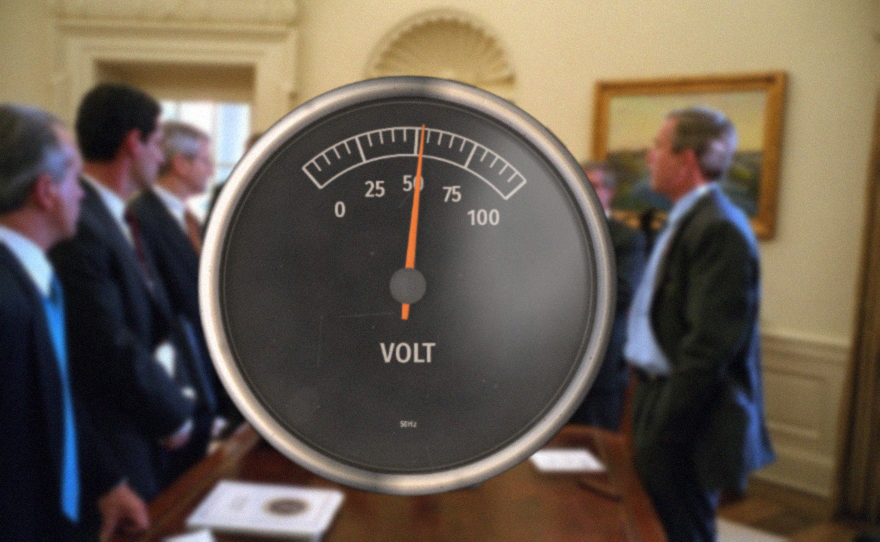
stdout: 52.5 V
